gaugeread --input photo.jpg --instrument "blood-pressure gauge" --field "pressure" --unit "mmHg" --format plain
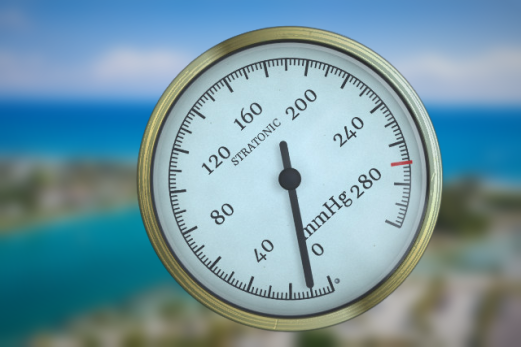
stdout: 10 mmHg
